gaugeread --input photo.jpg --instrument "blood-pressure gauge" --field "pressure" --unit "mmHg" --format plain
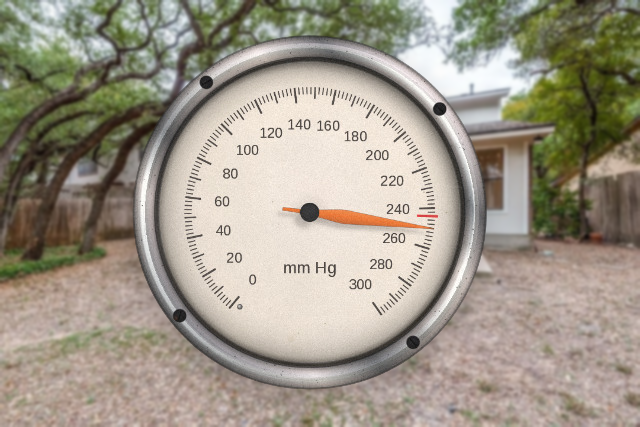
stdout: 250 mmHg
